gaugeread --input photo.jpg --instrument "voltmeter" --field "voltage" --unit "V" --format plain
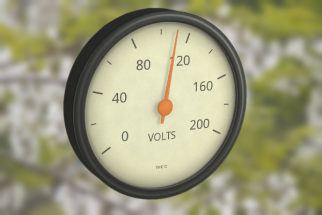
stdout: 110 V
